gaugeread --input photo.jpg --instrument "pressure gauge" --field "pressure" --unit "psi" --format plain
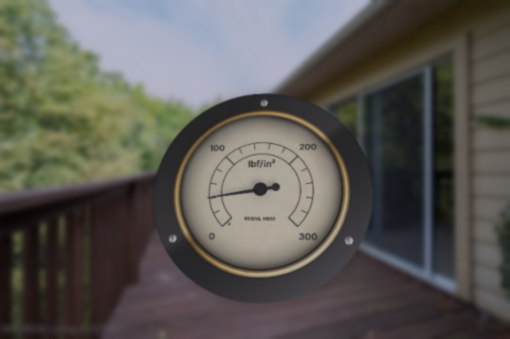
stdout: 40 psi
